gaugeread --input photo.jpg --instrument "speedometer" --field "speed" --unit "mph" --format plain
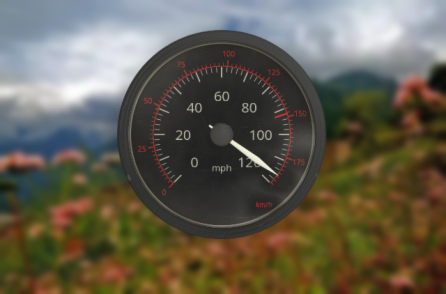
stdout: 116 mph
